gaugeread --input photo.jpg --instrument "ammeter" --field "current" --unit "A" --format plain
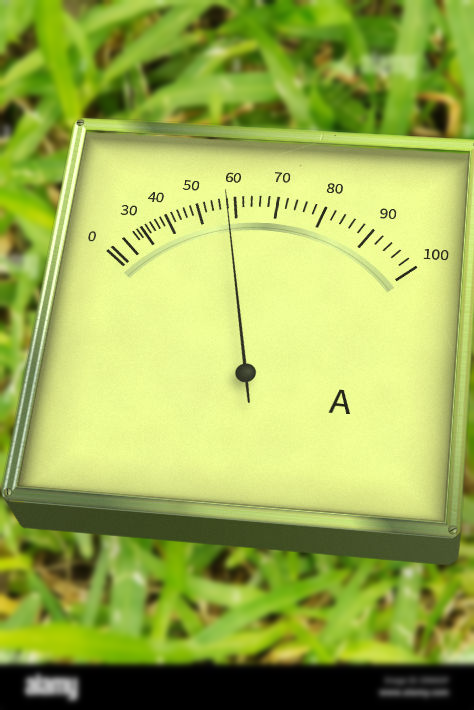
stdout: 58 A
